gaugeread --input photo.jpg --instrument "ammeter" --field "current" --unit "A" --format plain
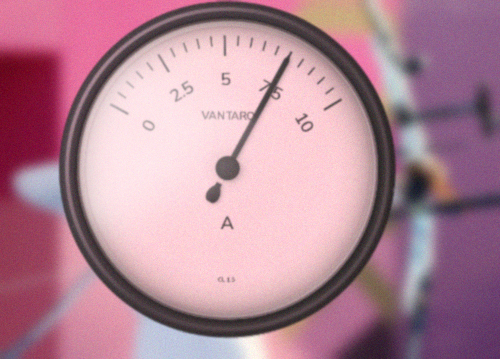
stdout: 7.5 A
